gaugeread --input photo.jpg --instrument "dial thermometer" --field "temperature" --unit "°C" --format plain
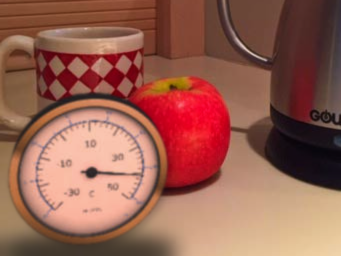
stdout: 40 °C
